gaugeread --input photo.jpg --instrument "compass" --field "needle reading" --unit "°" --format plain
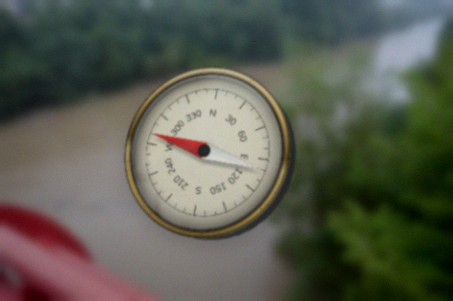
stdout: 280 °
